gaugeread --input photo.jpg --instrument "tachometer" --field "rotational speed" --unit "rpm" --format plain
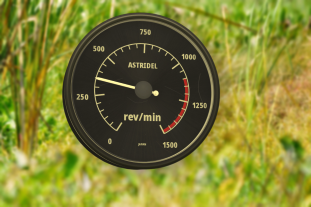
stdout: 350 rpm
